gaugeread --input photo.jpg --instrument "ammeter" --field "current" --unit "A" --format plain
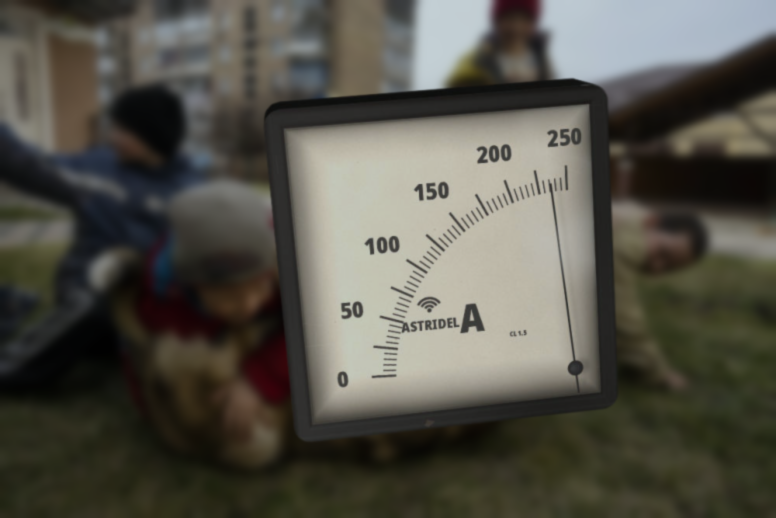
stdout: 235 A
